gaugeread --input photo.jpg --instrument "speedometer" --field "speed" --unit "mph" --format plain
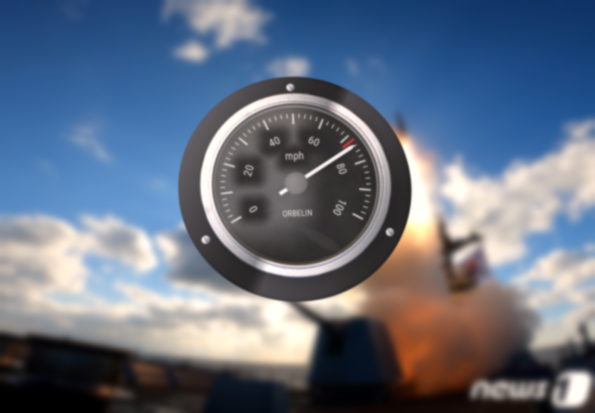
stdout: 74 mph
